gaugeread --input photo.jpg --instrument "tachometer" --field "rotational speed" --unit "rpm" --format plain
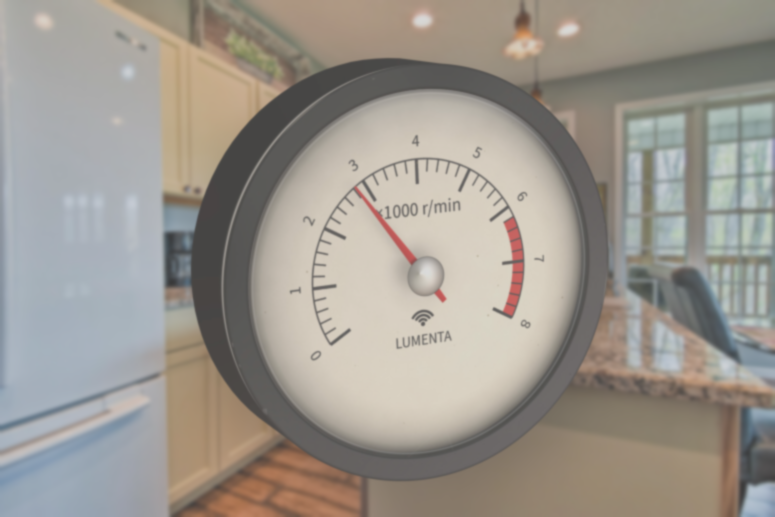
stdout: 2800 rpm
